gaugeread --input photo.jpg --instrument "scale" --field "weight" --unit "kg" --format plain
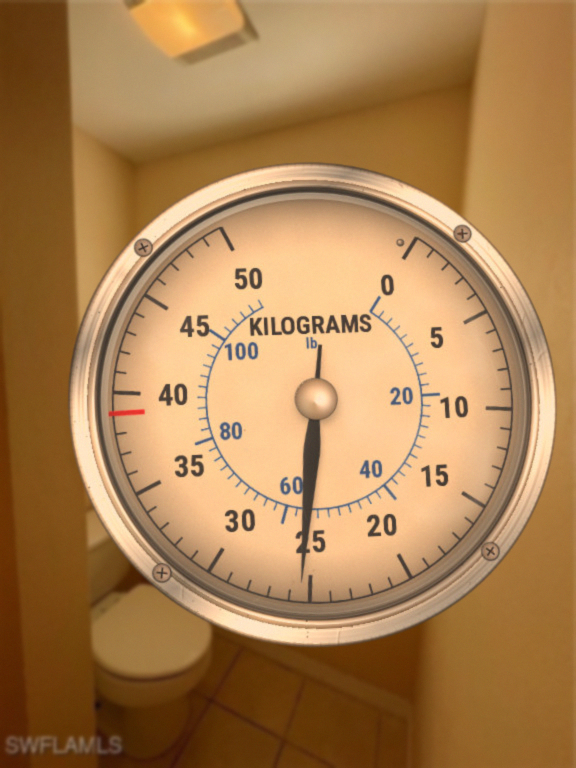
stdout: 25.5 kg
